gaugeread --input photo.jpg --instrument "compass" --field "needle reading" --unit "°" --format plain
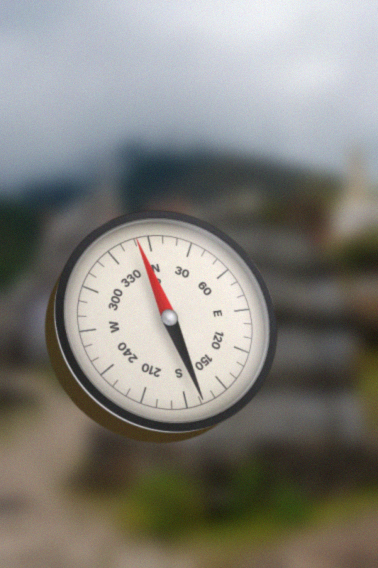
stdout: 350 °
